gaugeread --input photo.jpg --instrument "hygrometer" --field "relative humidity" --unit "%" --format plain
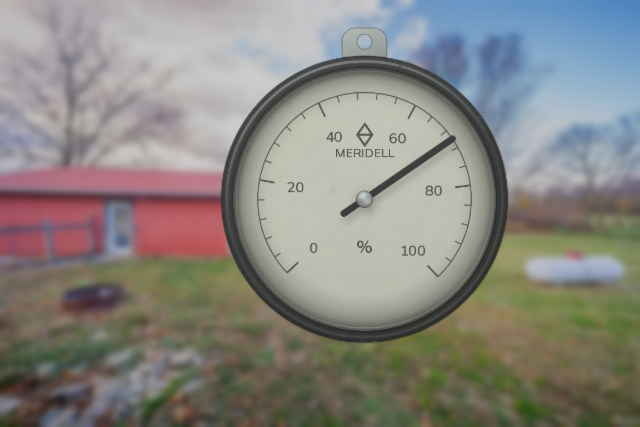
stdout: 70 %
